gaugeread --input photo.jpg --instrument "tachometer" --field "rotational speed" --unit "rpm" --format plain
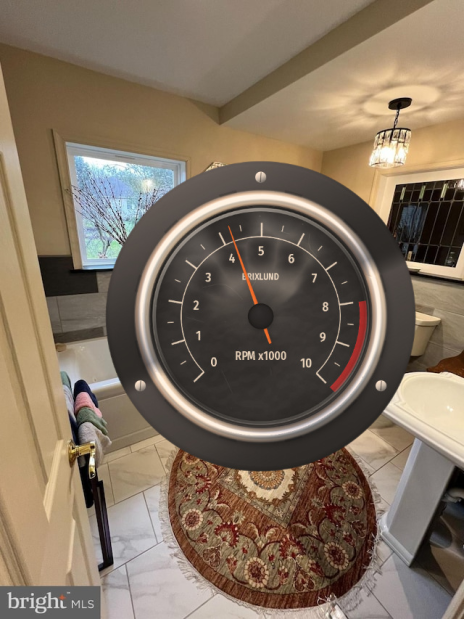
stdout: 4250 rpm
